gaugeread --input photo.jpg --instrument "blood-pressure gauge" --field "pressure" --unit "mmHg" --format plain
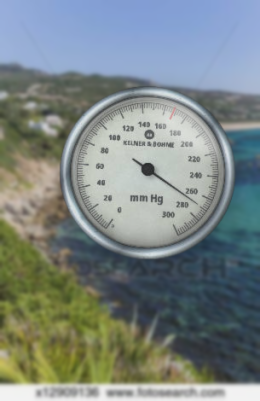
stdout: 270 mmHg
